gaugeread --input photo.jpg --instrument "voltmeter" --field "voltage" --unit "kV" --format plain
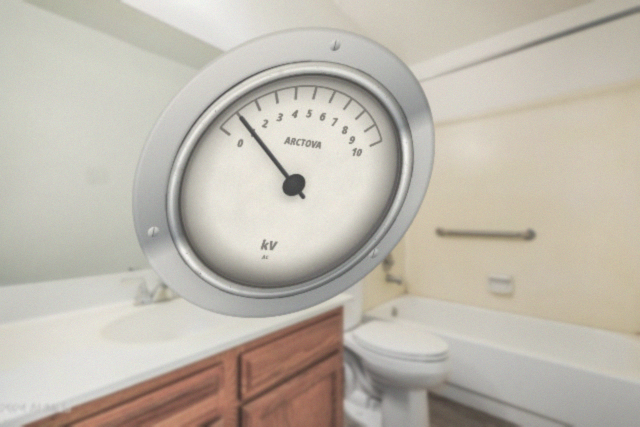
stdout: 1 kV
